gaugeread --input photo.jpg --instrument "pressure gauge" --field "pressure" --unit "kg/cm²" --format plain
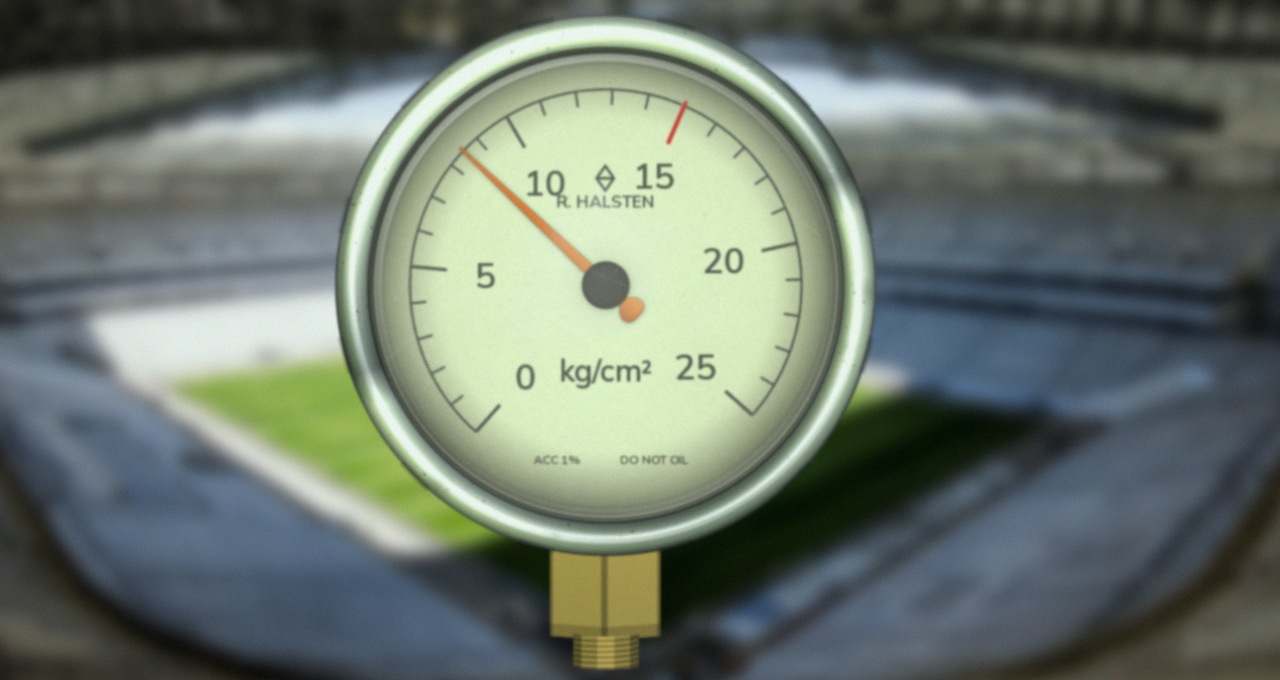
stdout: 8.5 kg/cm²
